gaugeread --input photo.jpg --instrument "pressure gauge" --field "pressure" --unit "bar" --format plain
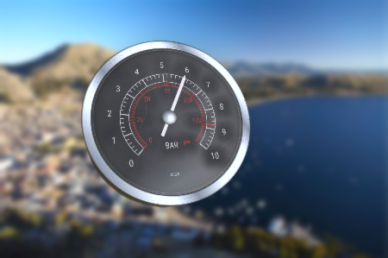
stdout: 6 bar
